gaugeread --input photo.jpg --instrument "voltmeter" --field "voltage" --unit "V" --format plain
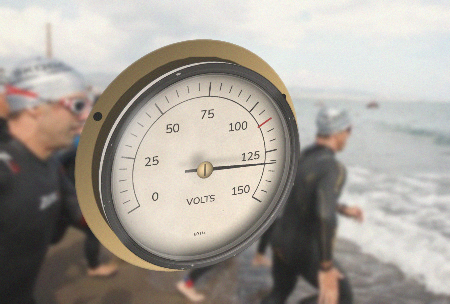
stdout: 130 V
